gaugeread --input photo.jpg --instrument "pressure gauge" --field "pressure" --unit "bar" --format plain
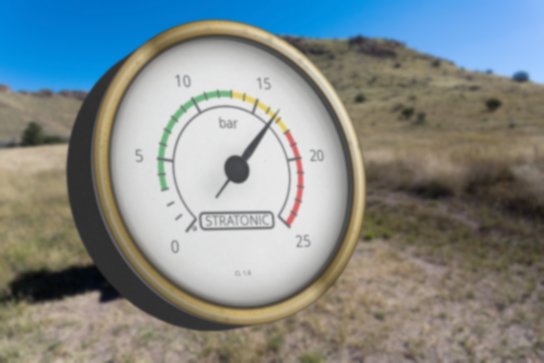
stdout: 16.5 bar
